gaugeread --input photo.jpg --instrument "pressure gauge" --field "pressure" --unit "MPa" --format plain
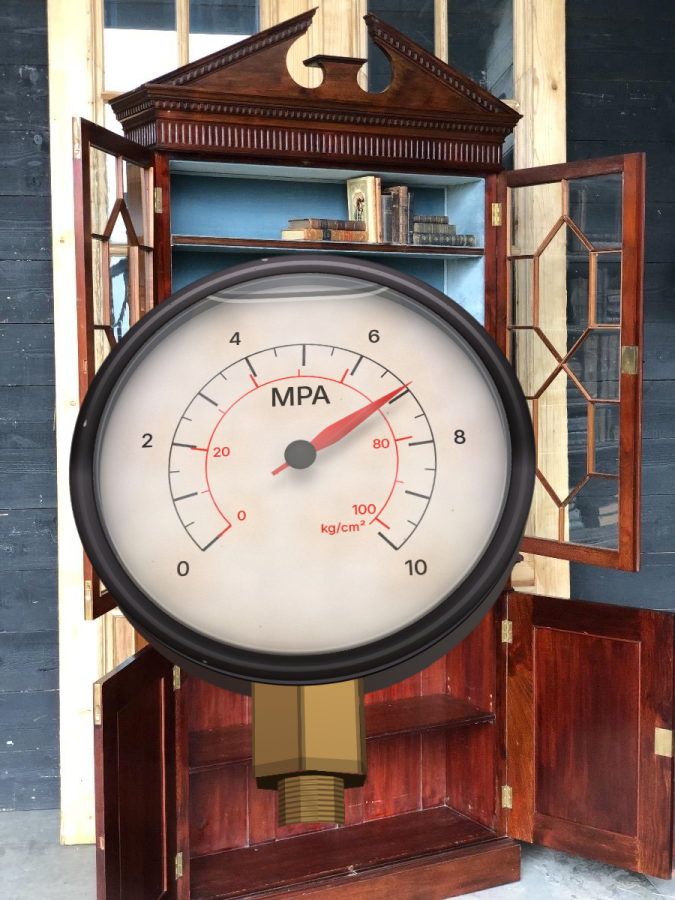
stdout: 7 MPa
